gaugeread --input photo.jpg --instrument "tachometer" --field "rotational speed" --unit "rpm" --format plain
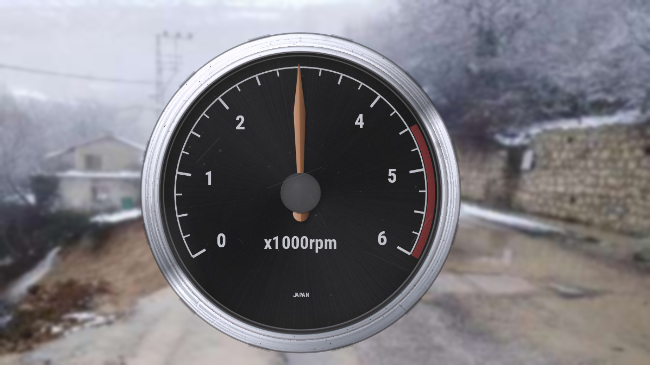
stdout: 3000 rpm
